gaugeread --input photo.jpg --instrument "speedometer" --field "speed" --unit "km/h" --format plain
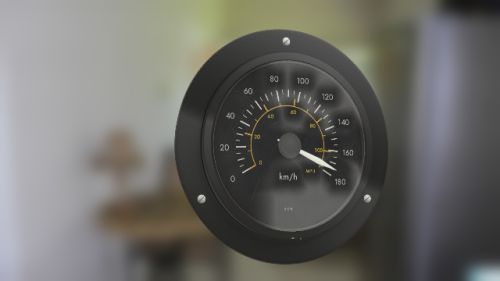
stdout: 175 km/h
